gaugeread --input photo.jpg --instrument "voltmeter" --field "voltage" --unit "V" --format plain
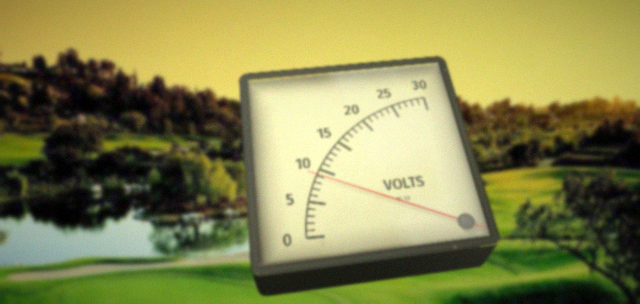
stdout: 9 V
